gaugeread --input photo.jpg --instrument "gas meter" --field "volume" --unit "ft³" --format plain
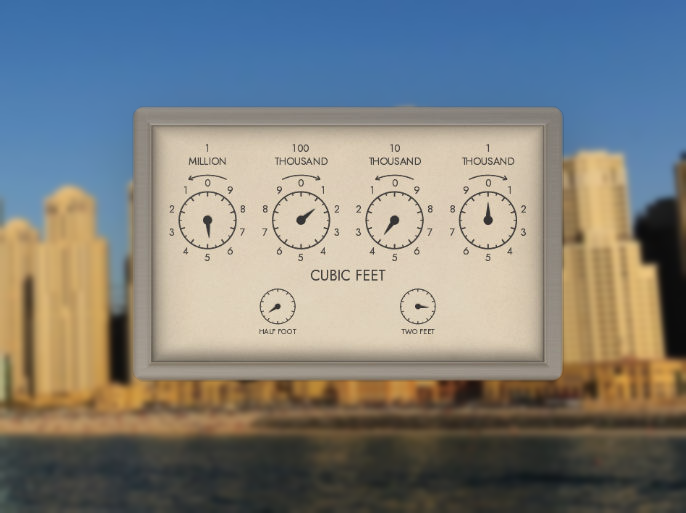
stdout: 514000 ft³
